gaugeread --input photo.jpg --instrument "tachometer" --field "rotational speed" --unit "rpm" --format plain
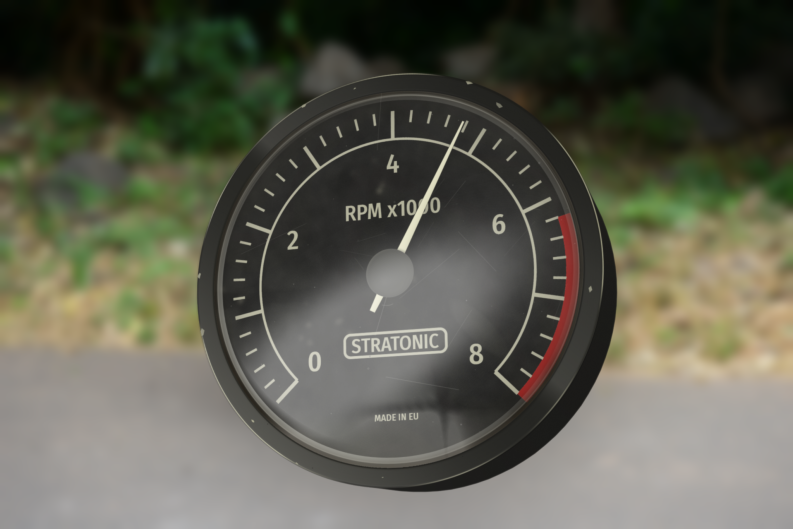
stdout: 4800 rpm
